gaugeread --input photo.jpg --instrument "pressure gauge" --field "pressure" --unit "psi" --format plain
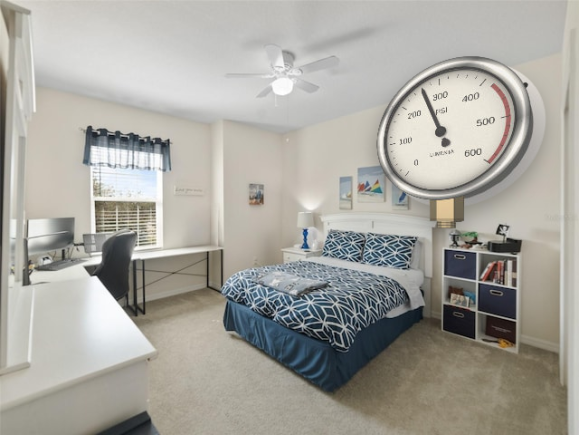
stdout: 260 psi
